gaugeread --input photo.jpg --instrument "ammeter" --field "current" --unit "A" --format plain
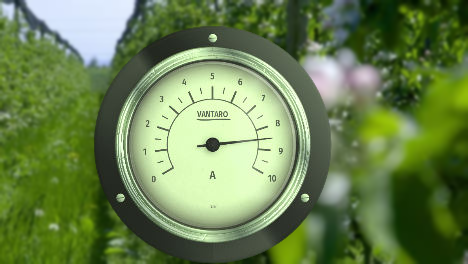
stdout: 8.5 A
